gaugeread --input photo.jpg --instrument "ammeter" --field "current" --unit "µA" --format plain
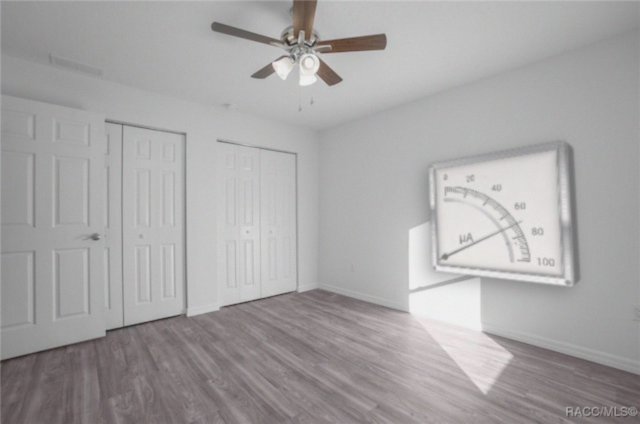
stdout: 70 µA
